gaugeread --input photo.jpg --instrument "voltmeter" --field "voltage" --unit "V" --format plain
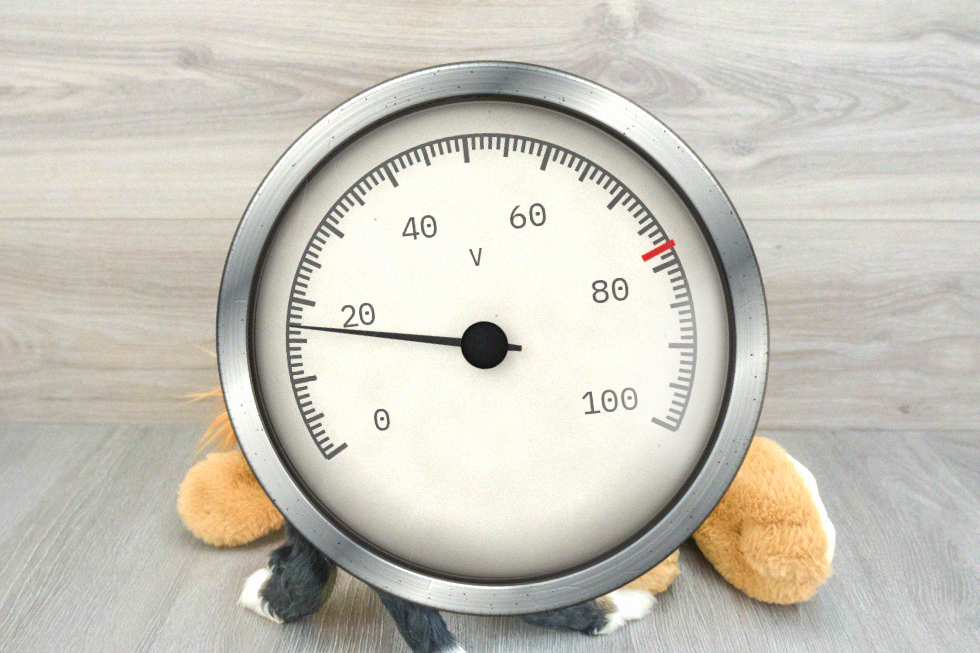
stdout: 17 V
